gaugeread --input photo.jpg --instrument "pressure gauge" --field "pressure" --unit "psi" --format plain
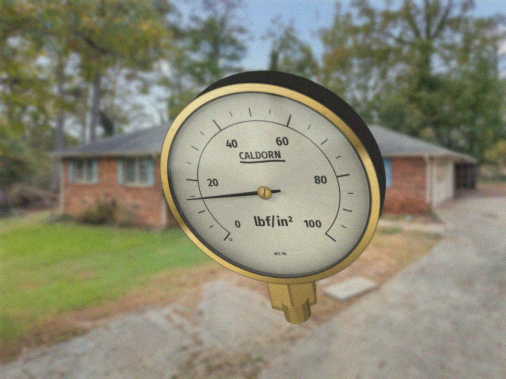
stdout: 15 psi
